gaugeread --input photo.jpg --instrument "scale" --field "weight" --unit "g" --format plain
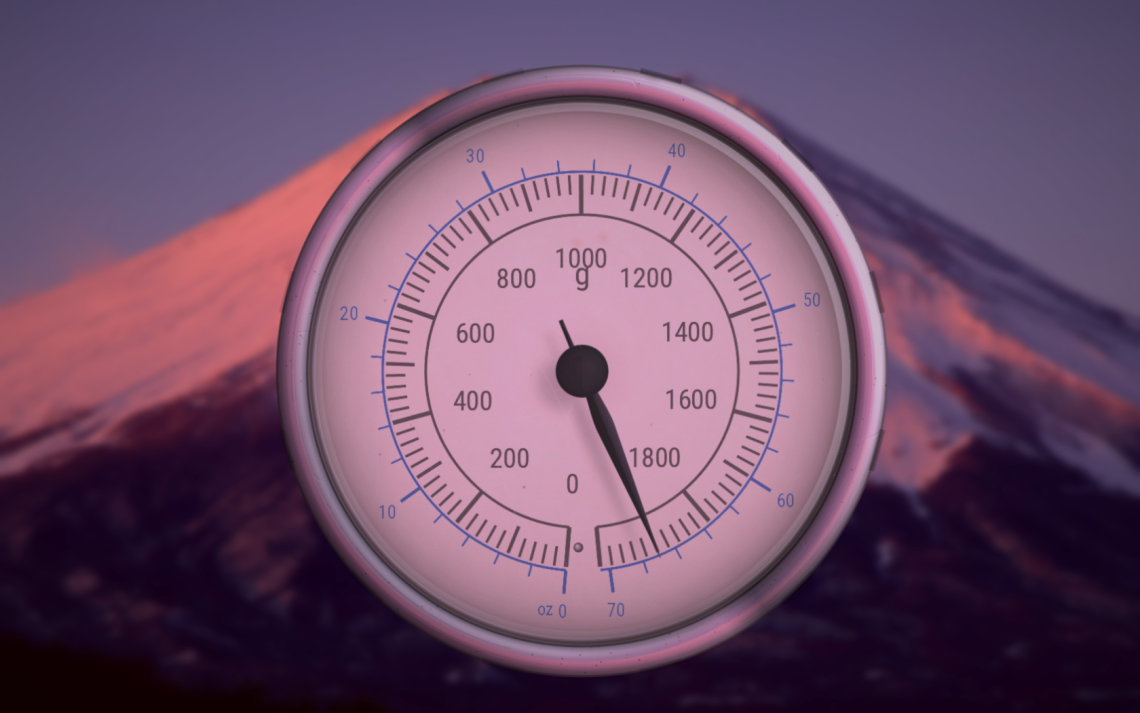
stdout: 1900 g
